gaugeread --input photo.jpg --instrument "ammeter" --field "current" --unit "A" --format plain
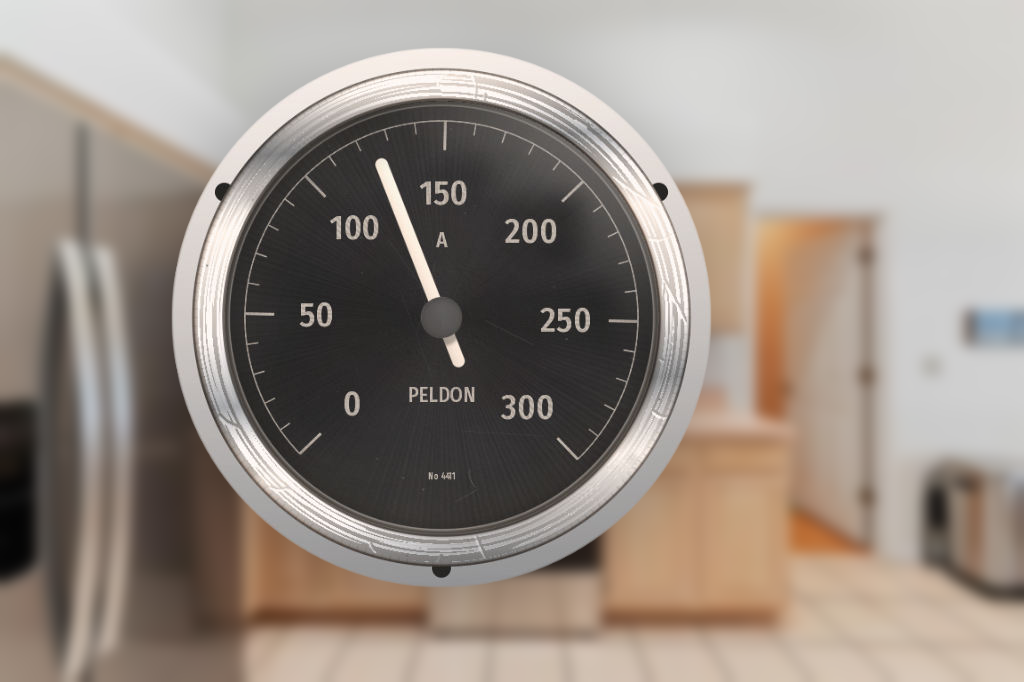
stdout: 125 A
